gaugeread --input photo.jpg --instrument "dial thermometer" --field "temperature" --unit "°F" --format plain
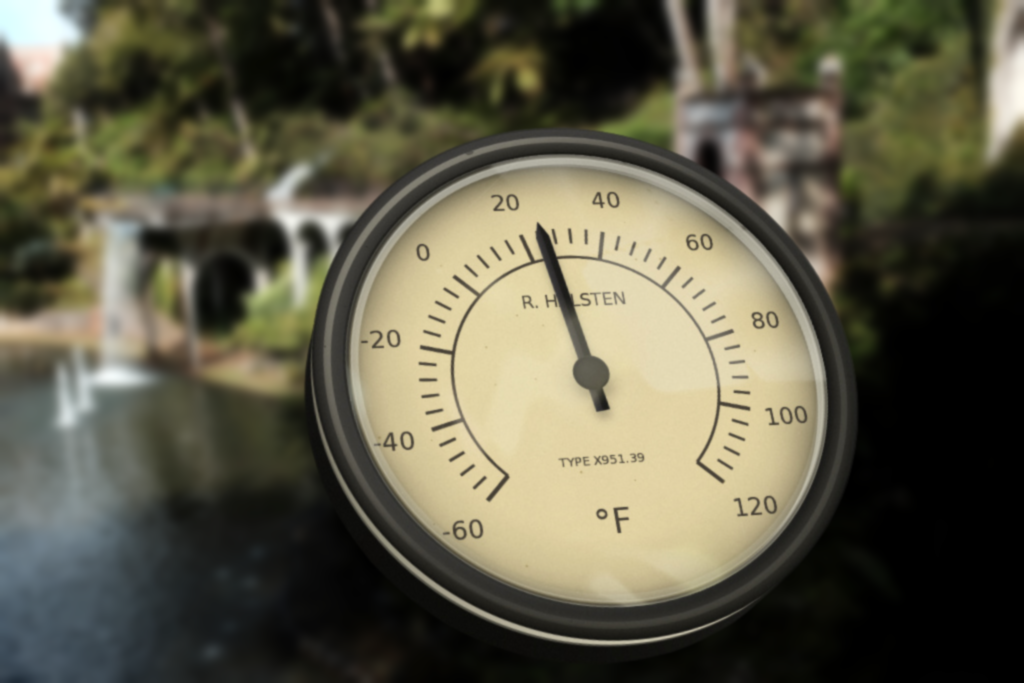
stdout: 24 °F
